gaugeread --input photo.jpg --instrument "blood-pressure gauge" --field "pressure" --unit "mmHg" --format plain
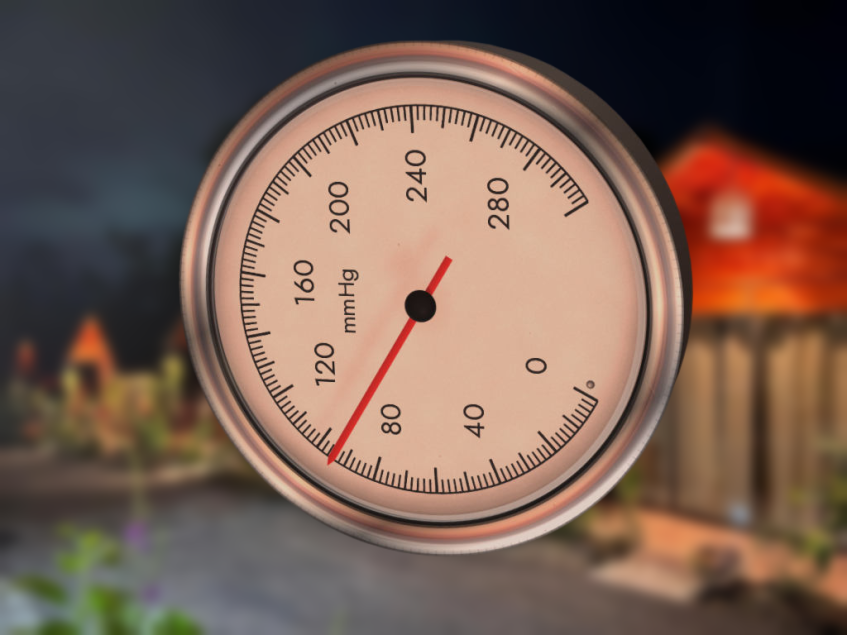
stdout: 94 mmHg
